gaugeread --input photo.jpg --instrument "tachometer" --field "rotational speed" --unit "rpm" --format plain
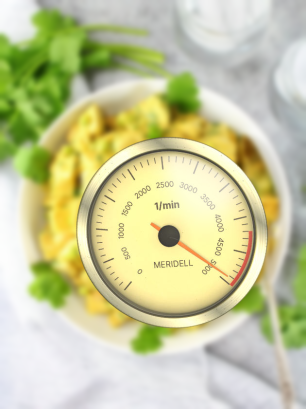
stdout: 4900 rpm
